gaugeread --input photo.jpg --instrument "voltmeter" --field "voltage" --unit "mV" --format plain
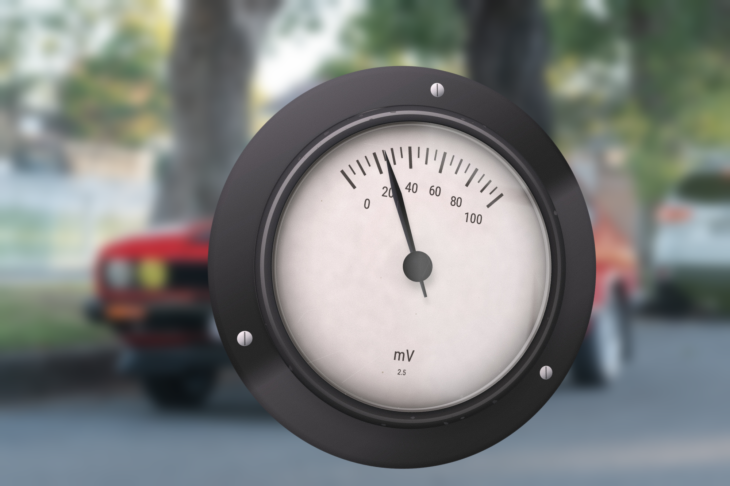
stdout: 25 mV
